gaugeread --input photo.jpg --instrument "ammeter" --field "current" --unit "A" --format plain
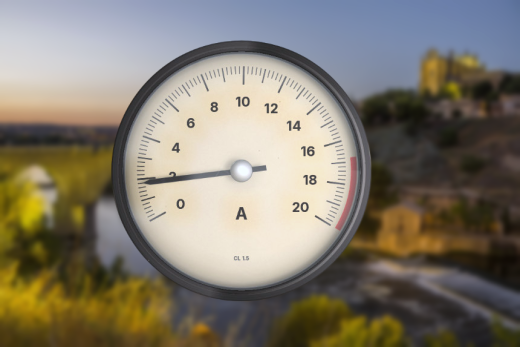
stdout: 1.8 A
